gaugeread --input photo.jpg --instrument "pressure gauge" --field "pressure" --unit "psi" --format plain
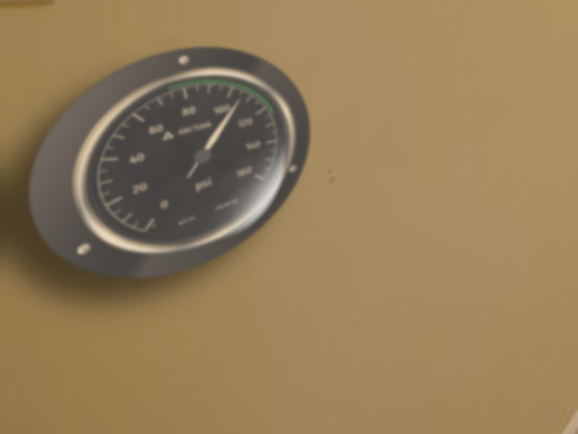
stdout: 105 psi
